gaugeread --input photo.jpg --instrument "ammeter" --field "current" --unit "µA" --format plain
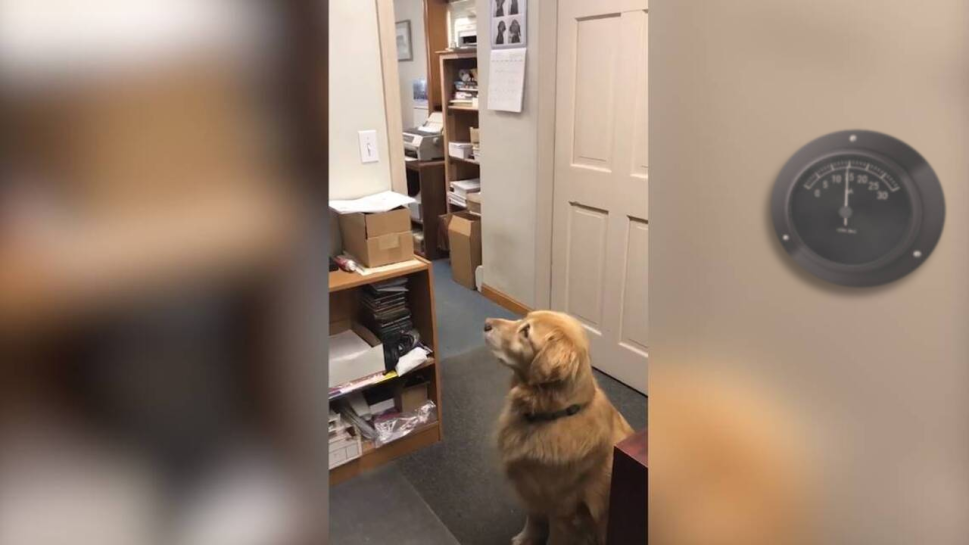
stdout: 15 µA
